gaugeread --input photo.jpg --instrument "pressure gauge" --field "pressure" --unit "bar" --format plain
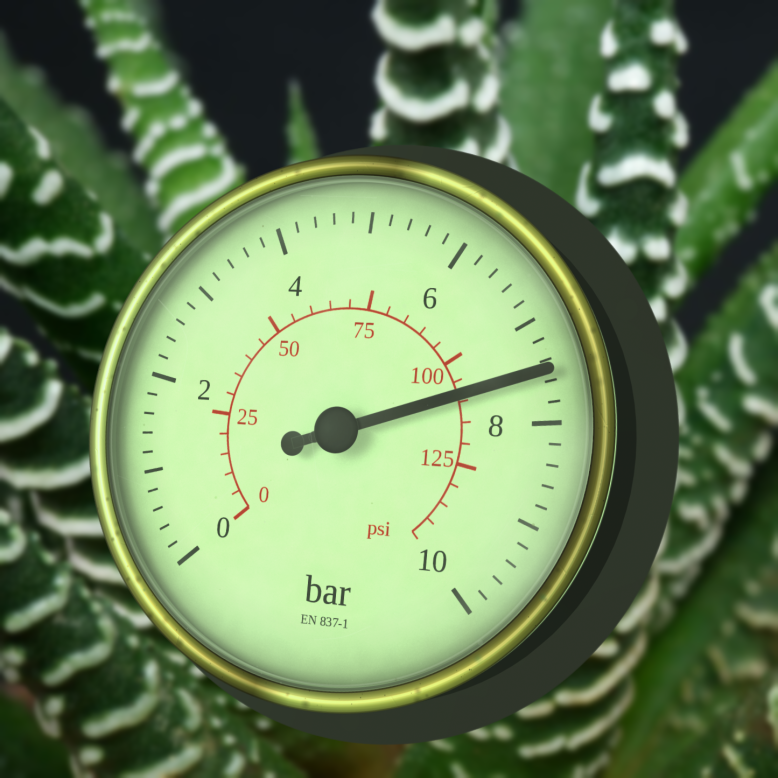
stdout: 7.5 bar
